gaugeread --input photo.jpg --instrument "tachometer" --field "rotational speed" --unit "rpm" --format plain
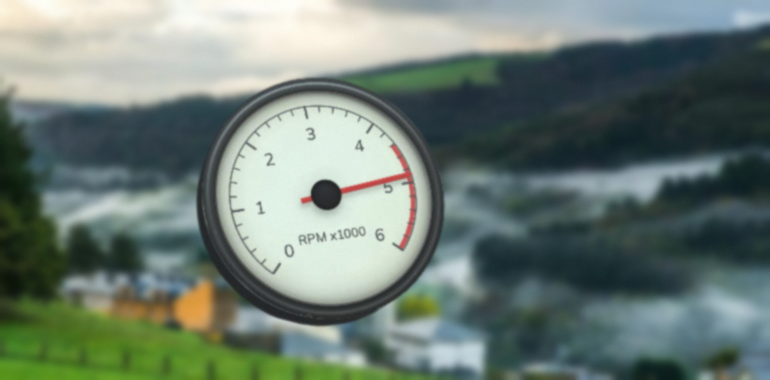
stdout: 4900 rpm
